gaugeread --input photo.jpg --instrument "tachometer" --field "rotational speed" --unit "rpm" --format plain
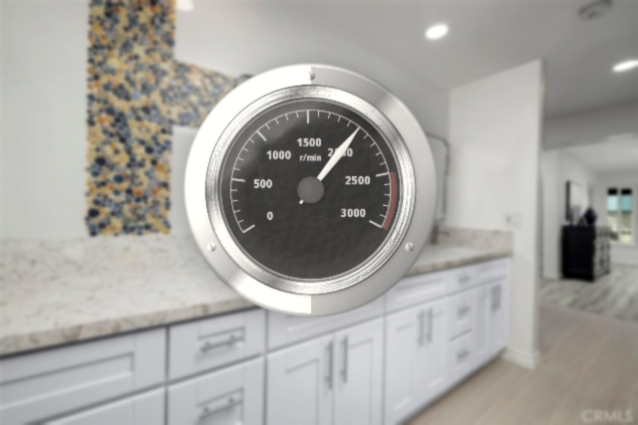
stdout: 2000 rpm
